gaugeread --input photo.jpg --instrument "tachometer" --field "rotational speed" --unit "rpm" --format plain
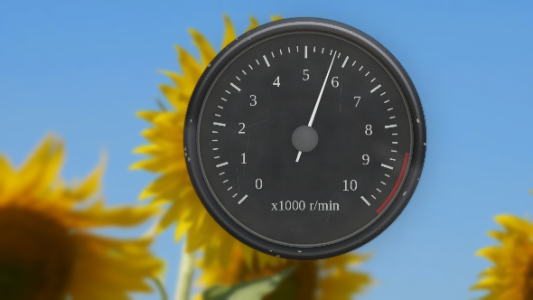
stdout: 5700 rpm
